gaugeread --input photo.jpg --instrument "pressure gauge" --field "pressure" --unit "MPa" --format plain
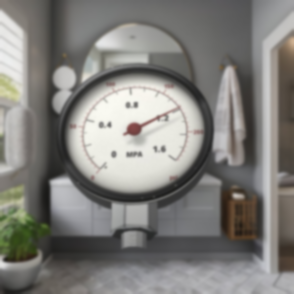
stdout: 1.2 MPa
